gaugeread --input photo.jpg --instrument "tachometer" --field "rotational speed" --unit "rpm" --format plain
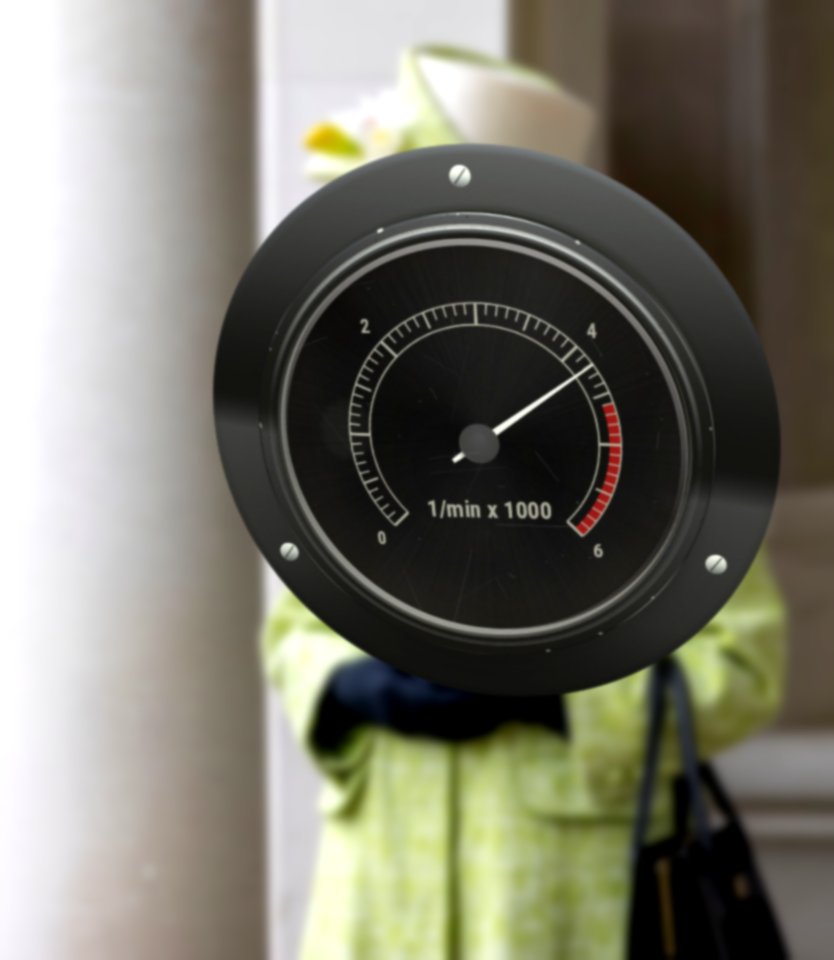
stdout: 4200 rpm
